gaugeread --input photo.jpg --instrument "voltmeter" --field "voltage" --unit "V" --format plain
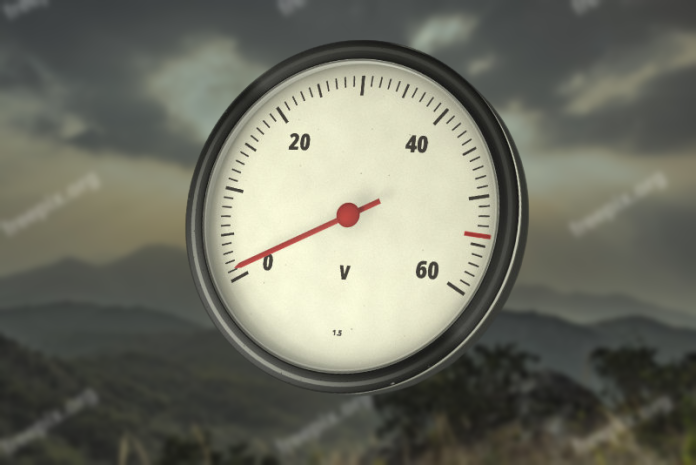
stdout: 1 V
